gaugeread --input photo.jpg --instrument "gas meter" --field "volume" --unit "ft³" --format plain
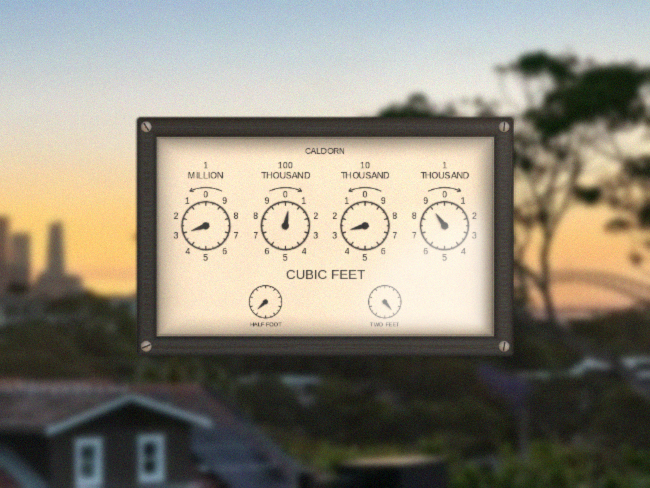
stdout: 302900 ft³
